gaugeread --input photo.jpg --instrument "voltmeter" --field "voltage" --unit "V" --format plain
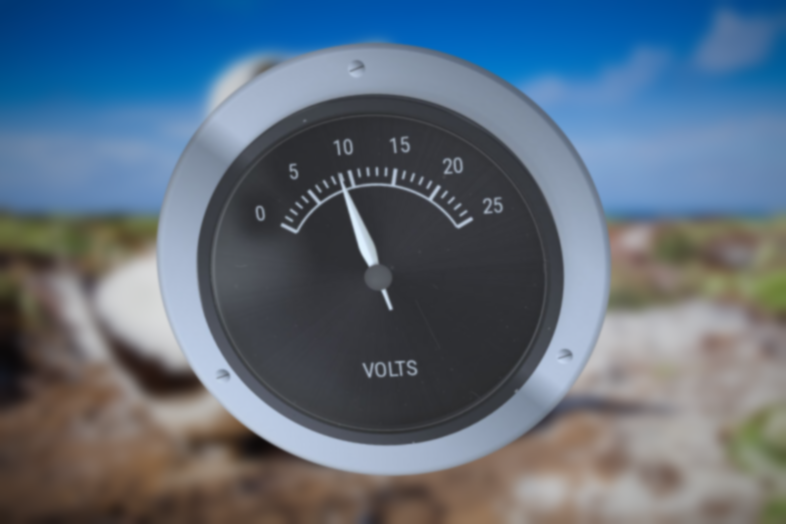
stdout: 9 V
